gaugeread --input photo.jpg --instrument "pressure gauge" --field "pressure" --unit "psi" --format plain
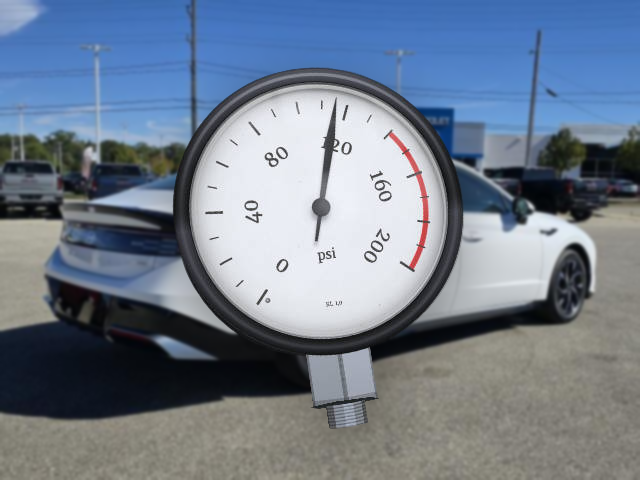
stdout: 115 psi
